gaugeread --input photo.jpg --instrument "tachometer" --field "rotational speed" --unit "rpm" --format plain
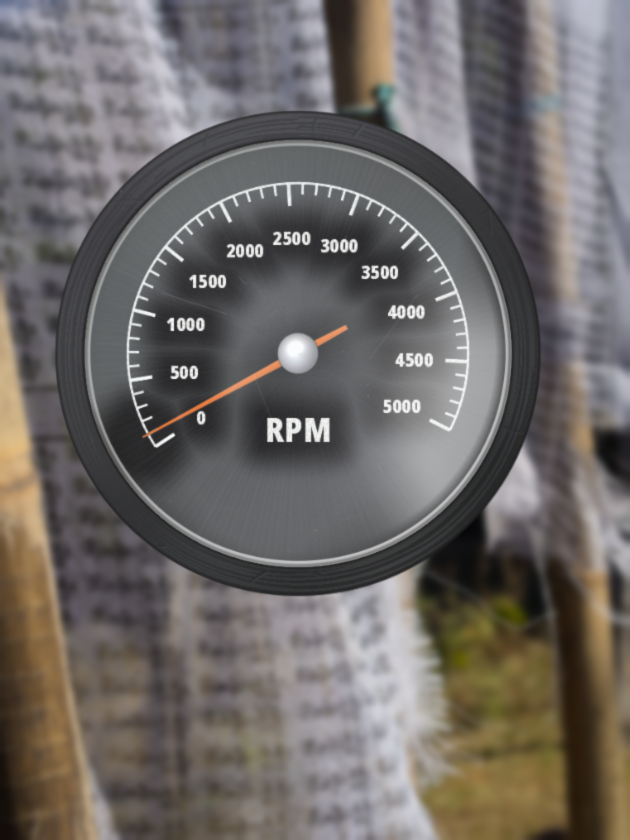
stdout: 100 rpm
